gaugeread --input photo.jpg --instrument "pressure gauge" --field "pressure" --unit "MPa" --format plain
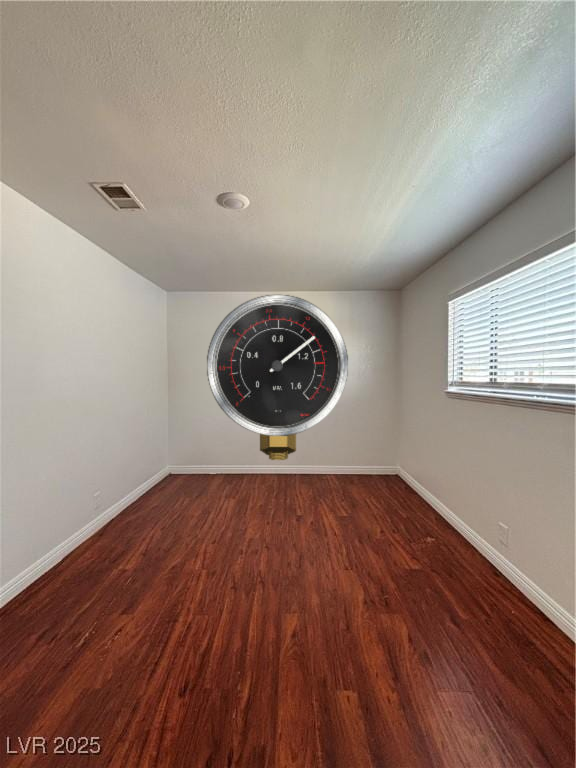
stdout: 1.1 MPa
